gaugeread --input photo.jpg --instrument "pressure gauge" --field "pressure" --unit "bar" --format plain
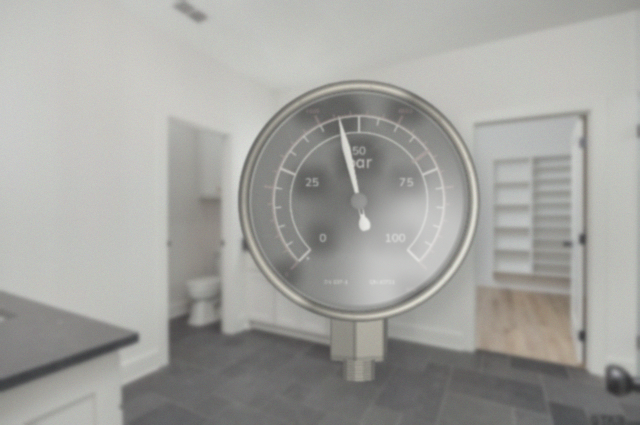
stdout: 45 bar
